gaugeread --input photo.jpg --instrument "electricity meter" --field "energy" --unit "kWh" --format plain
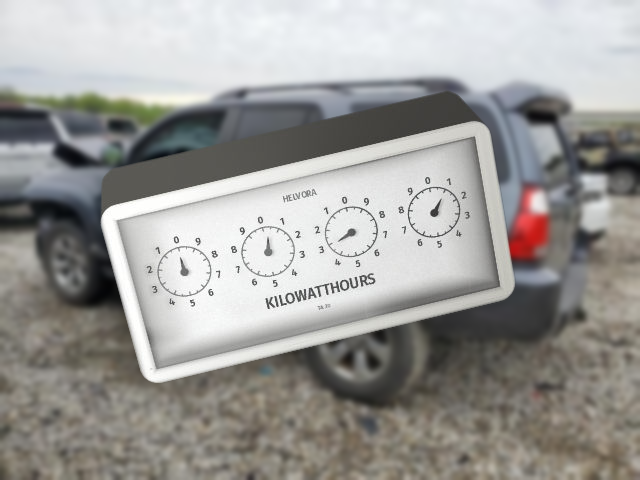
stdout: 31 kWh
